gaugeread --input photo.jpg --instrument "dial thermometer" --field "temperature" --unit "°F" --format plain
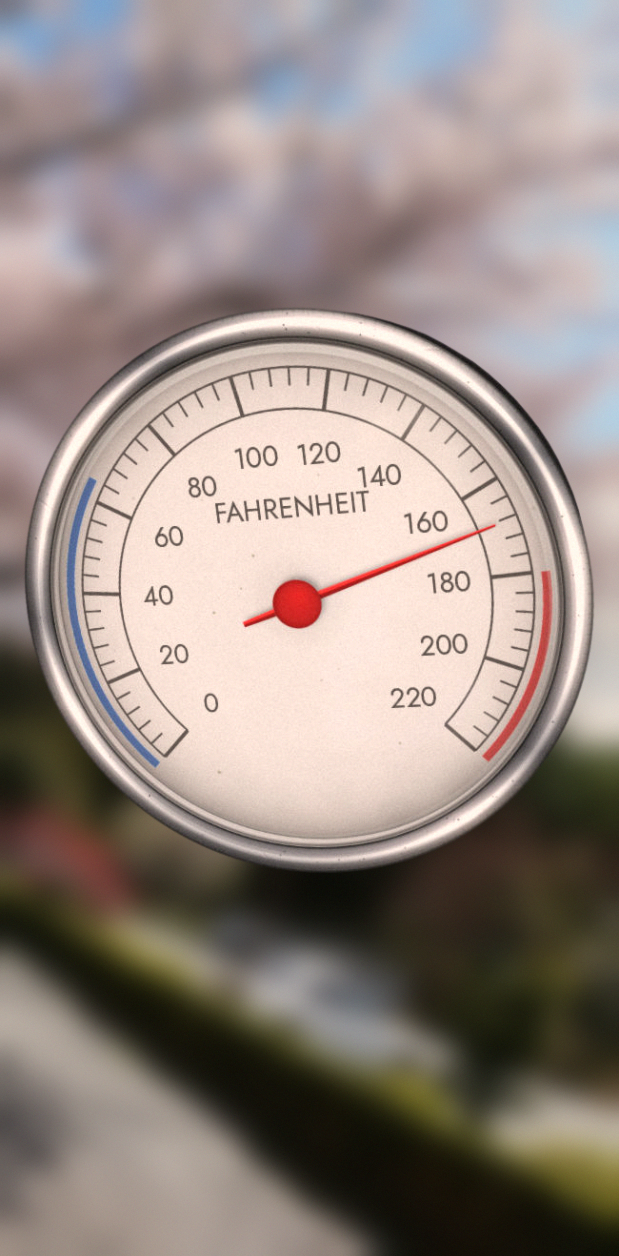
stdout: 168 °F
